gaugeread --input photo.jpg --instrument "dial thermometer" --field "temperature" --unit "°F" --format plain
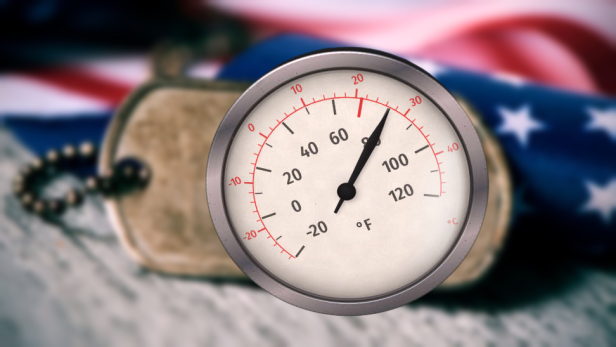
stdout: 80 °F
